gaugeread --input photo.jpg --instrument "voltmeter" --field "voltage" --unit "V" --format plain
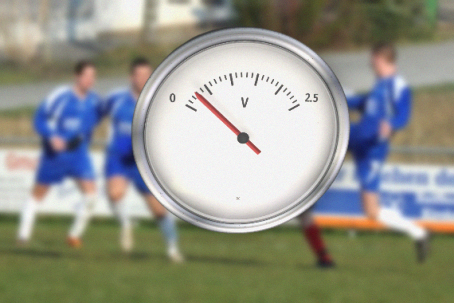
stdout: 0.3 V
